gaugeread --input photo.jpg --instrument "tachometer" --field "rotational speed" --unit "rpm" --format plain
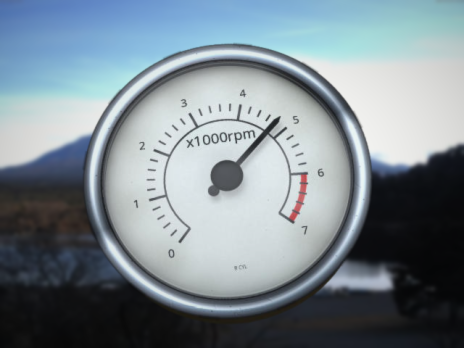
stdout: 4800 rpm
